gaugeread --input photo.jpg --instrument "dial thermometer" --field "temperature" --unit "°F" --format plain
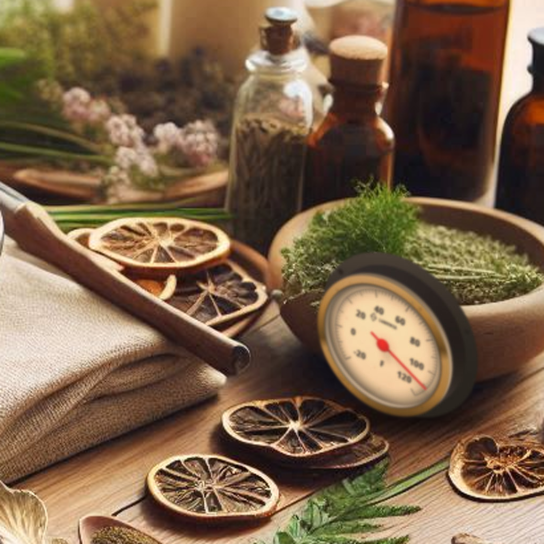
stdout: 110 °F
